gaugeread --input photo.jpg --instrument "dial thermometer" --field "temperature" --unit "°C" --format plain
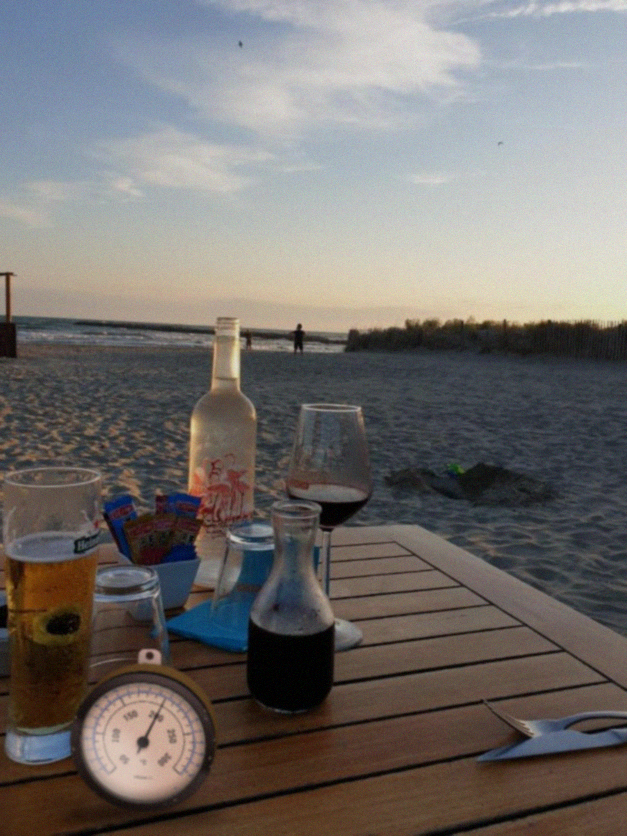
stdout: 200 °C
